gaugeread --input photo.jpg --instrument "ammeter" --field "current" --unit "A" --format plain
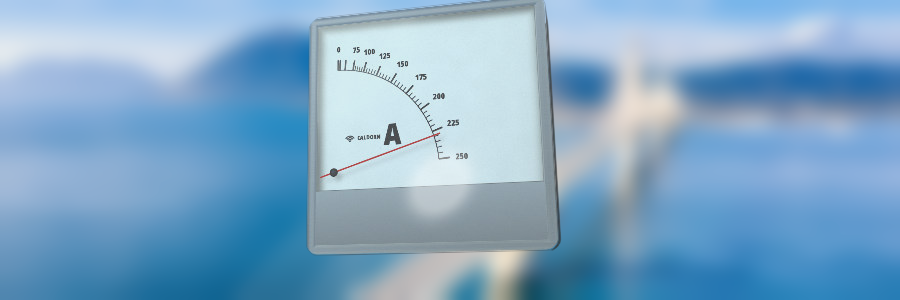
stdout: 230 A
